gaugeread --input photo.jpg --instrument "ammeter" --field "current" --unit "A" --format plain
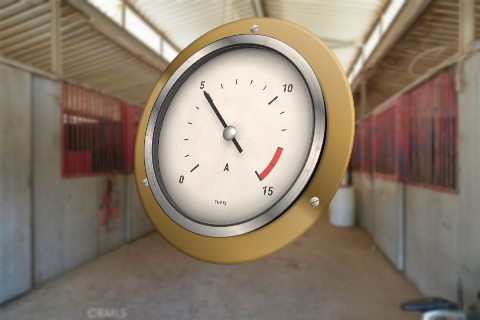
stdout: 5 A
